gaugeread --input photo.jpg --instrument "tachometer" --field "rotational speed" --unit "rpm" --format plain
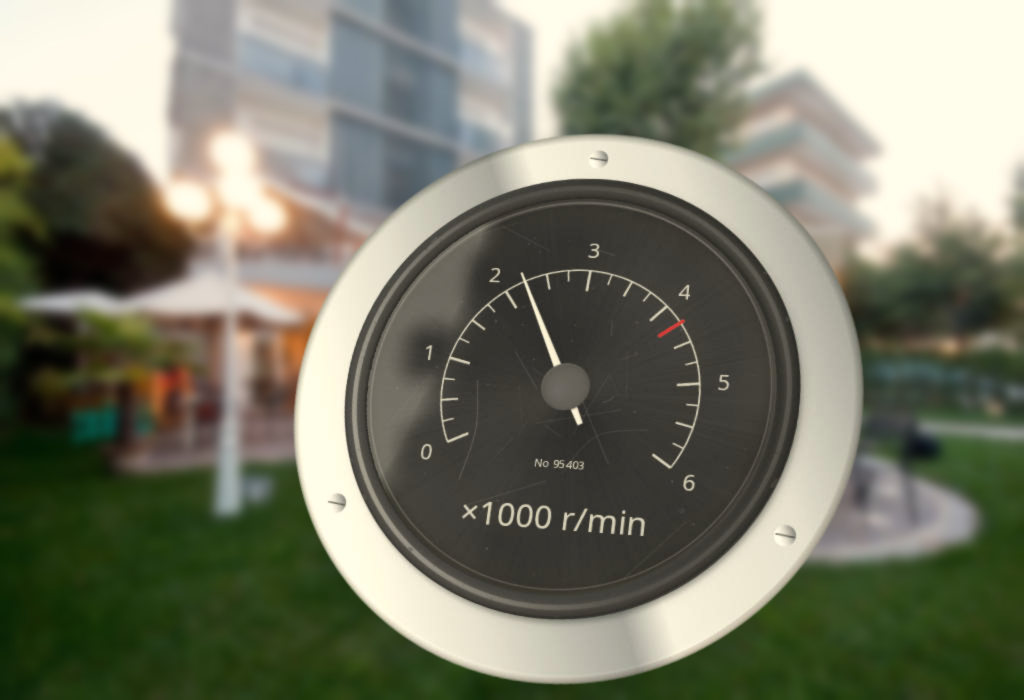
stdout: 2250 rpm
